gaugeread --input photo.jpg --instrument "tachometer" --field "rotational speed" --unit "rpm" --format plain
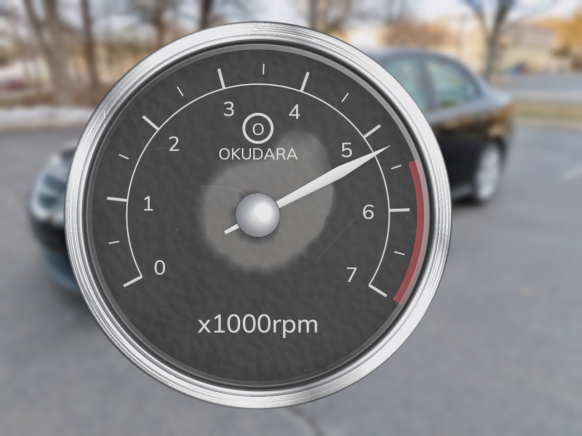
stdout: 5250 rpm
